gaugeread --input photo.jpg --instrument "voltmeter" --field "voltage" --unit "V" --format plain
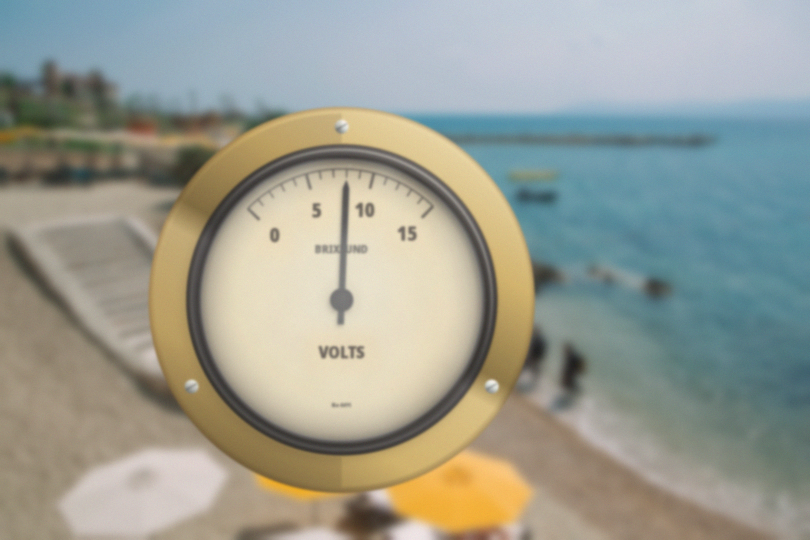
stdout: 8 V
